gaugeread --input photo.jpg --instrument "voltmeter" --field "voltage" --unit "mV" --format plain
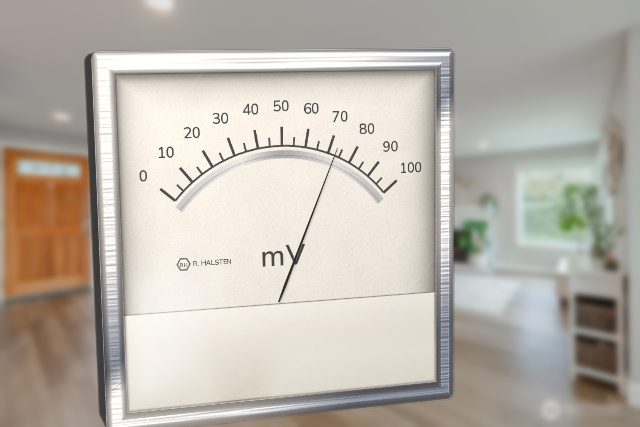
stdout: 72.5 mV
